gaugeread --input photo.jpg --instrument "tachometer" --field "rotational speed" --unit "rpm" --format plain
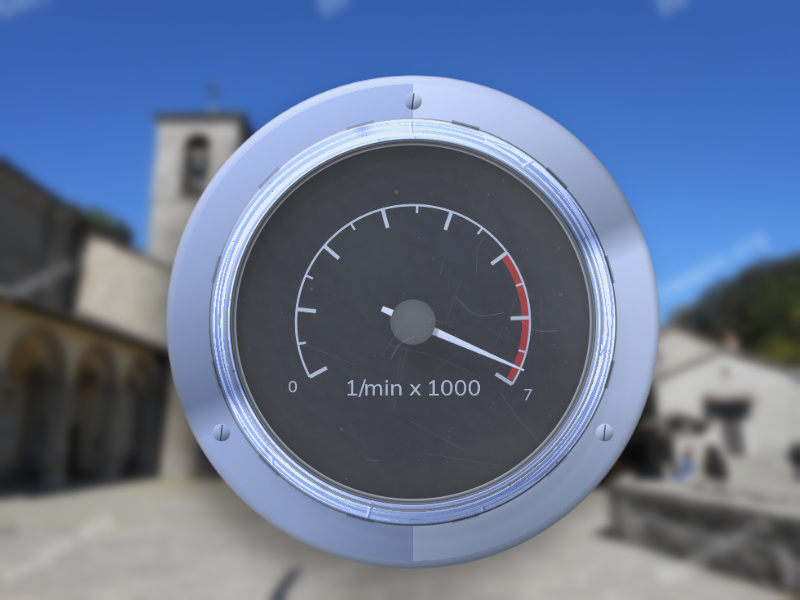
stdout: 6750 rpm
